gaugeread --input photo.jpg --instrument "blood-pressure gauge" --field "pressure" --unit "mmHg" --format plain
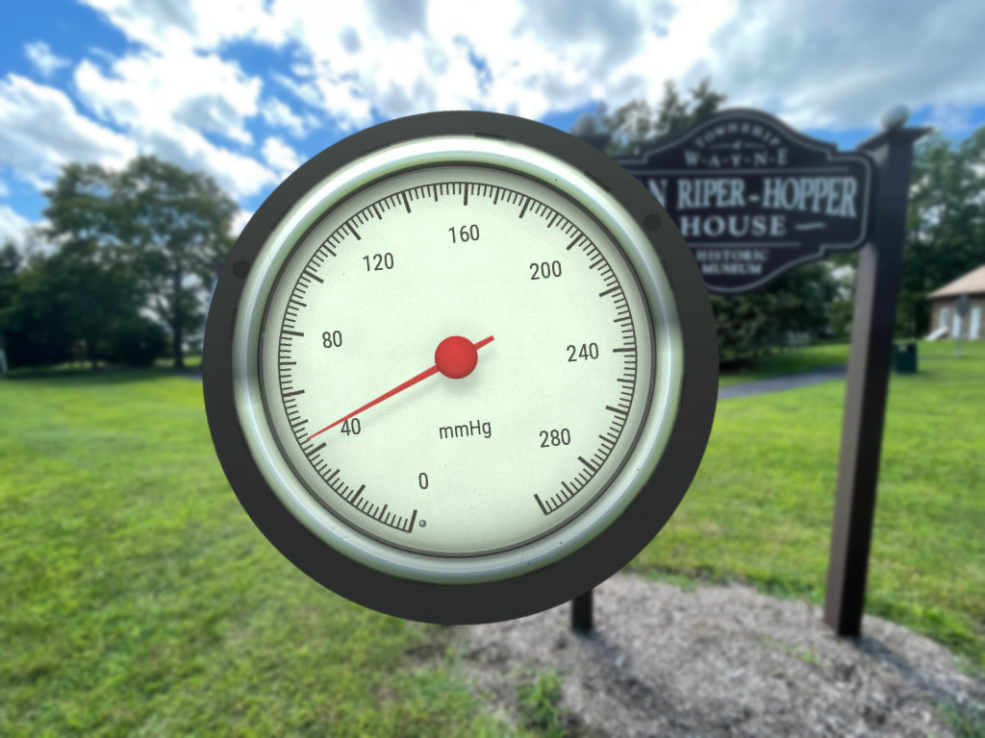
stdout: 44 mmHg
